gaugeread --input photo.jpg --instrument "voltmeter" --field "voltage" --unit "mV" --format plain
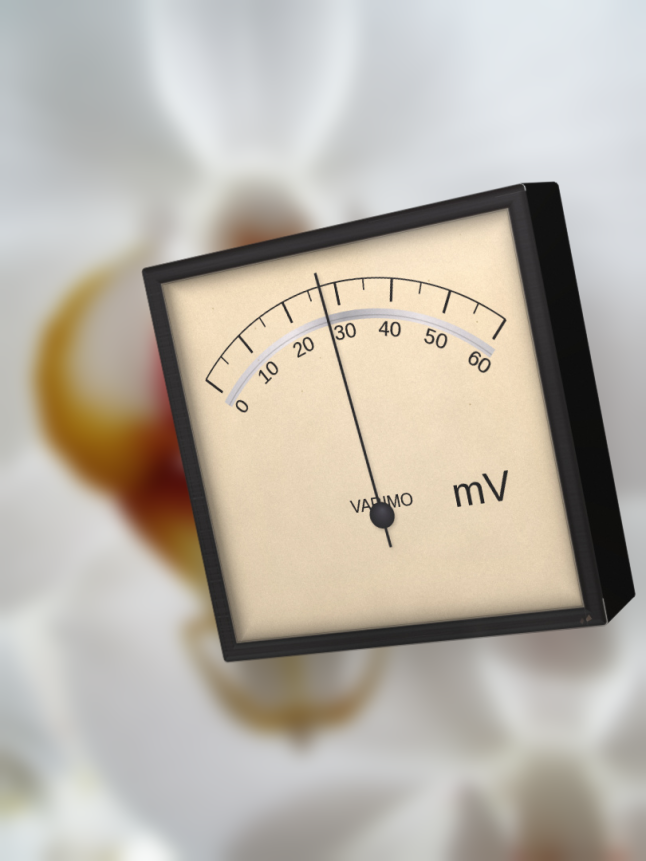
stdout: 27.5 mV
